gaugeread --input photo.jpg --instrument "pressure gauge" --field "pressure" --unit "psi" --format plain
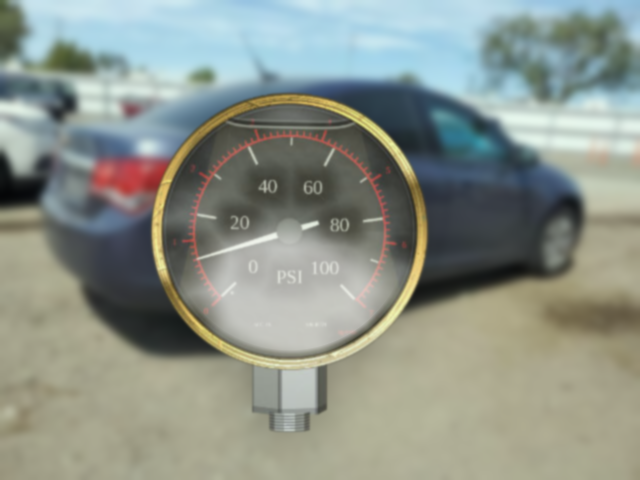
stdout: 10 psi
